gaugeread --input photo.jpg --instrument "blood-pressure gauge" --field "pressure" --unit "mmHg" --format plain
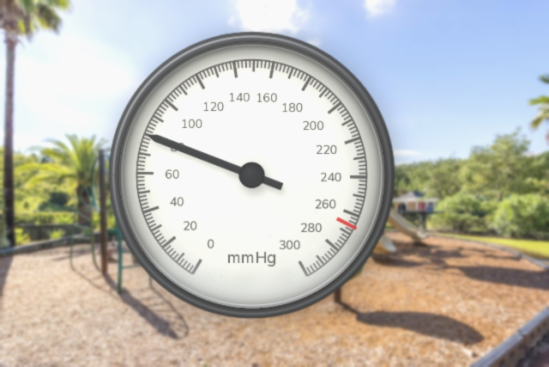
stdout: 80 mmHg
